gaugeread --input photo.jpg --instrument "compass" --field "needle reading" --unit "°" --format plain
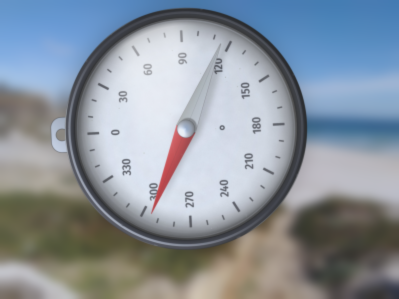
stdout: 295 °
